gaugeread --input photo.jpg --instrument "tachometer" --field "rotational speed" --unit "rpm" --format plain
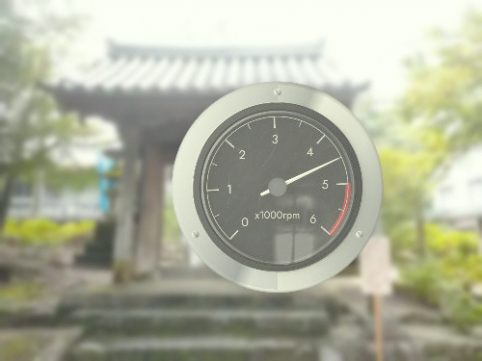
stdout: 4500 rpm
